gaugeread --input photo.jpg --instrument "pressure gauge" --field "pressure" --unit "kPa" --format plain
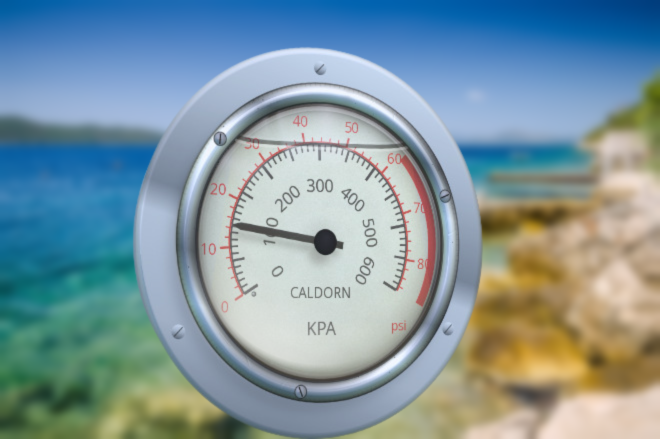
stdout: 100 kPa
